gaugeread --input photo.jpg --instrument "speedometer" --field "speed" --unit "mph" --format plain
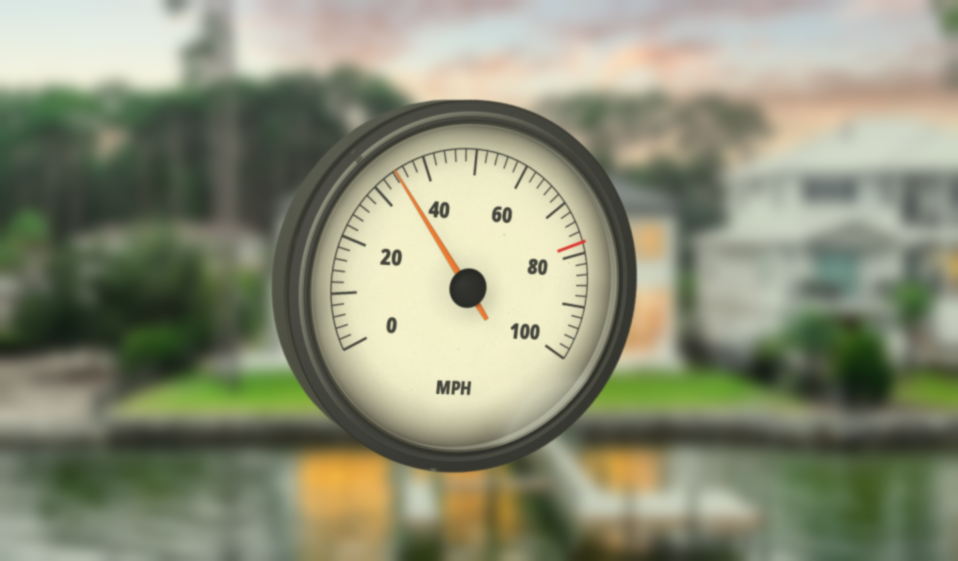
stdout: 34 mph
